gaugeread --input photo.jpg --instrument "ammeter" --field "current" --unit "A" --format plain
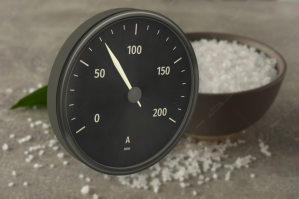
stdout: 70 A
